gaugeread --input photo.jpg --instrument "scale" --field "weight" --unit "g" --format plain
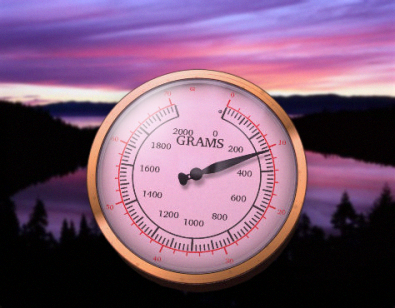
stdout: 300 g
